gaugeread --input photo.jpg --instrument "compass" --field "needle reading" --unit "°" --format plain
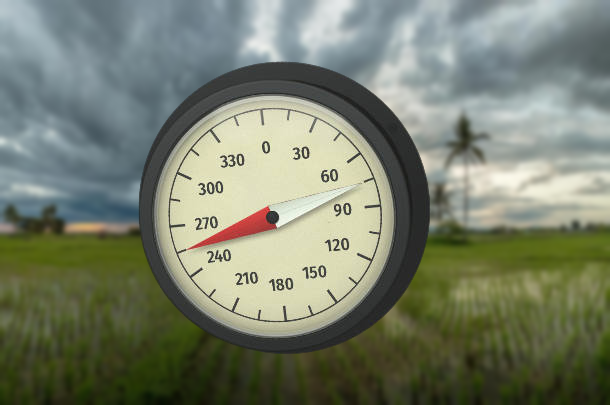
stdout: 255 °
